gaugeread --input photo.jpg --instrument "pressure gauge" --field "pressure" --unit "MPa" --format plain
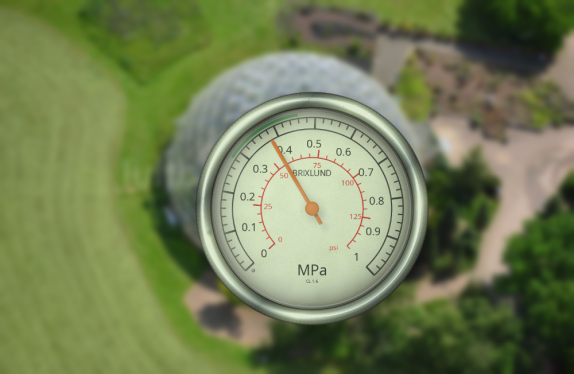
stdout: 0.38 MPa
